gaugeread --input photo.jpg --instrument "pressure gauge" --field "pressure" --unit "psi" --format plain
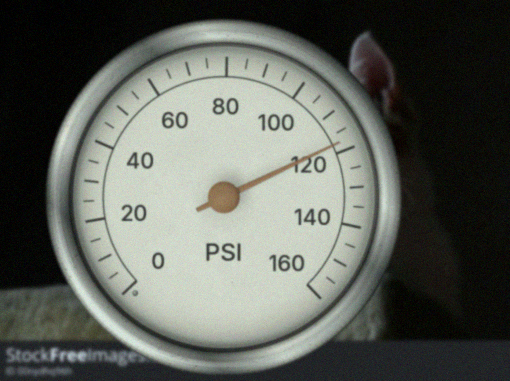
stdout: 117.5 psi
